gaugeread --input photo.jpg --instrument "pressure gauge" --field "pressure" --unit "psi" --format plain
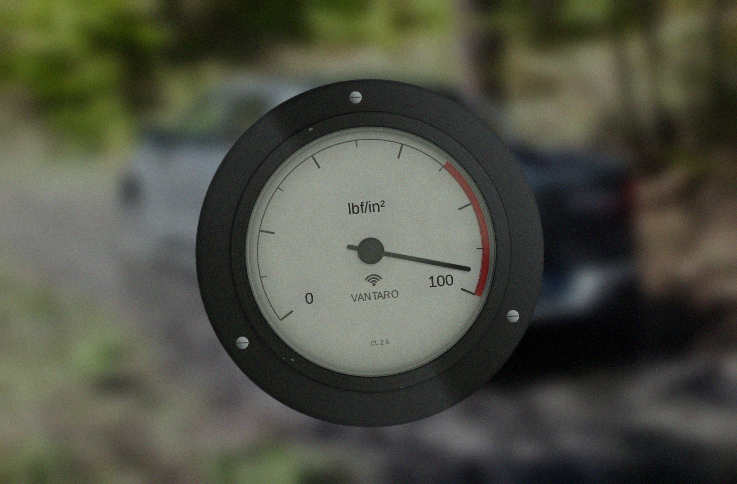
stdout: 95 psi
